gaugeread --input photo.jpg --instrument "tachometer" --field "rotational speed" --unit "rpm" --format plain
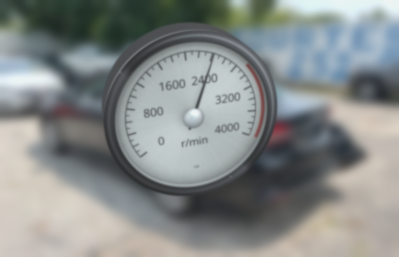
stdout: 2400 rpm
